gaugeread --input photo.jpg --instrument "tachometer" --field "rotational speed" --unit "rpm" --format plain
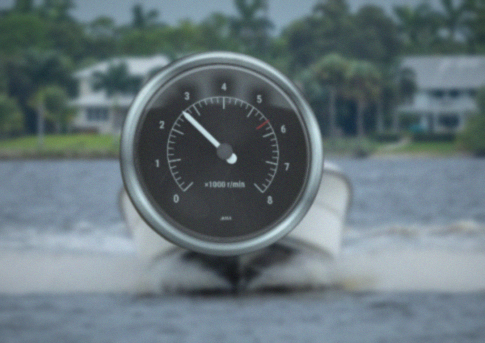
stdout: 2600 rpm
